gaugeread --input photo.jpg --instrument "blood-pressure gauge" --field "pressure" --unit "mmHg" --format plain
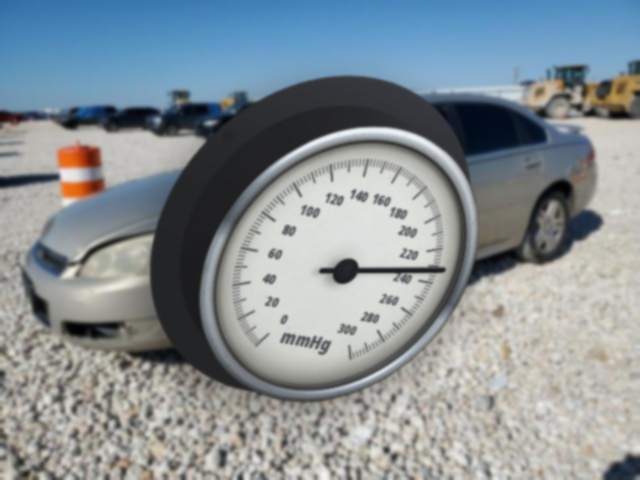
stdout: 230 mmHg
